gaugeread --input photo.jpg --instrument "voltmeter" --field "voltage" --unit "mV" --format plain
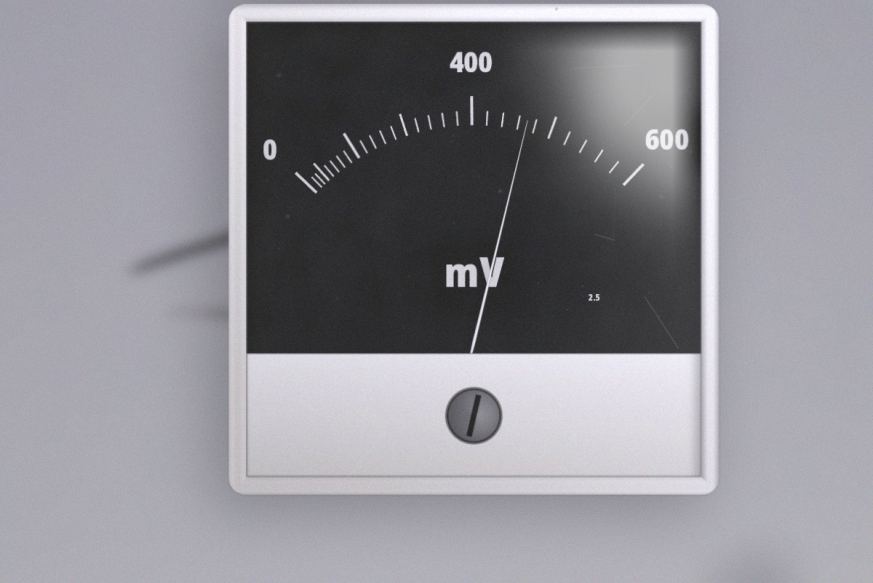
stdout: 470 mV
